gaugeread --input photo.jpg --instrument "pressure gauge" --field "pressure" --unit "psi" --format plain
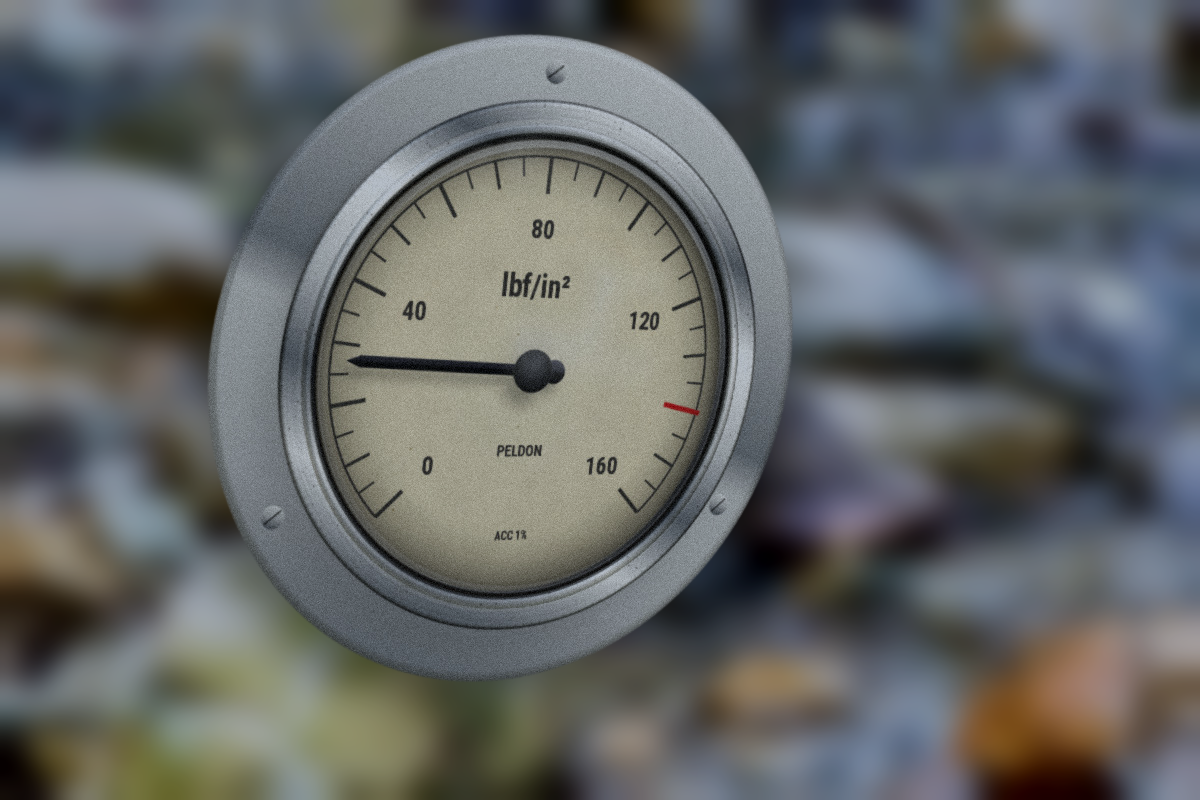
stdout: 27.5 psi
